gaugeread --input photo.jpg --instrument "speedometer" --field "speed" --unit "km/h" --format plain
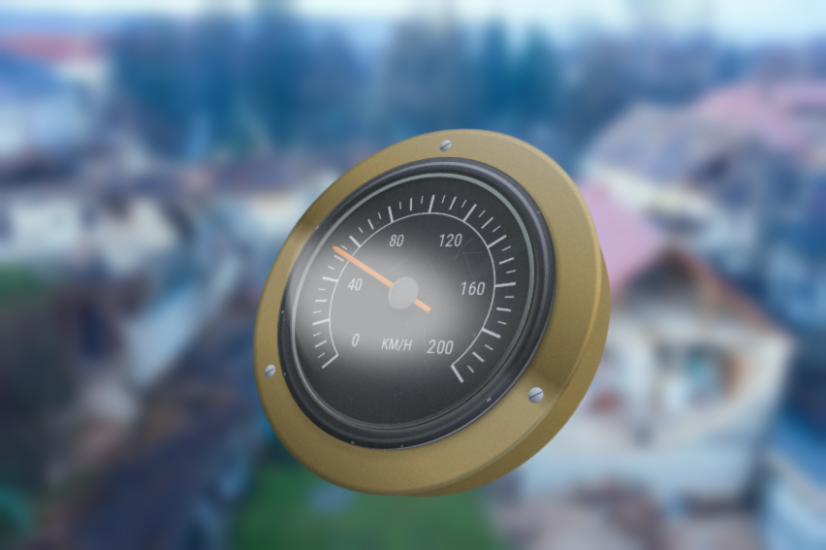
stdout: 52.5 km/h
